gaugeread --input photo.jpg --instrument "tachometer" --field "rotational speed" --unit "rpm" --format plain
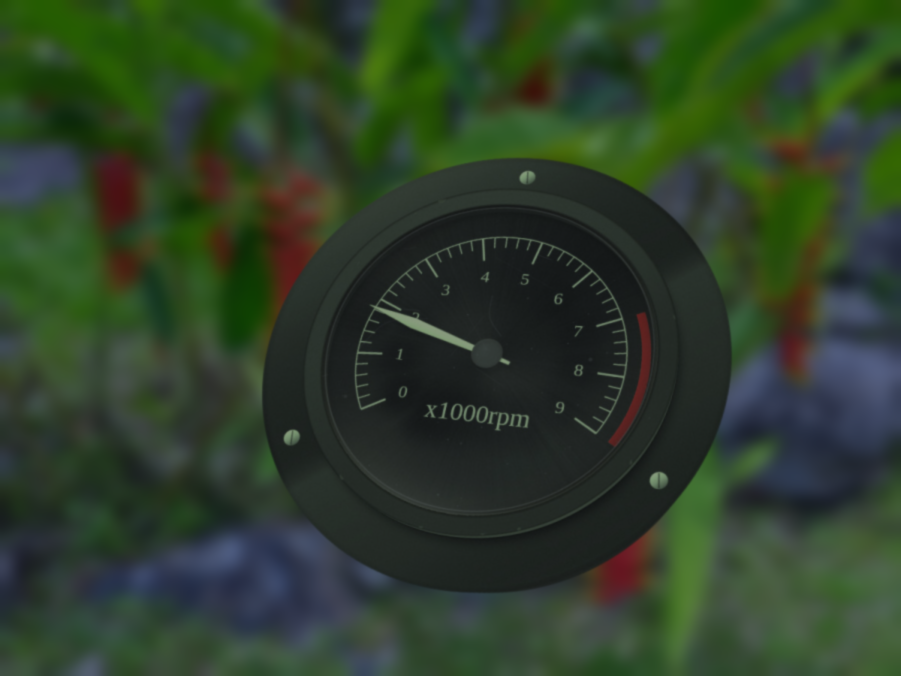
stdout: 1800 rpm
